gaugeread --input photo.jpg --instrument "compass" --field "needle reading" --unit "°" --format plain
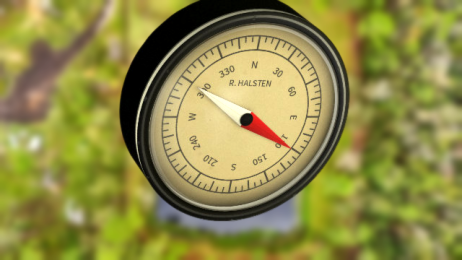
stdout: 120 °
